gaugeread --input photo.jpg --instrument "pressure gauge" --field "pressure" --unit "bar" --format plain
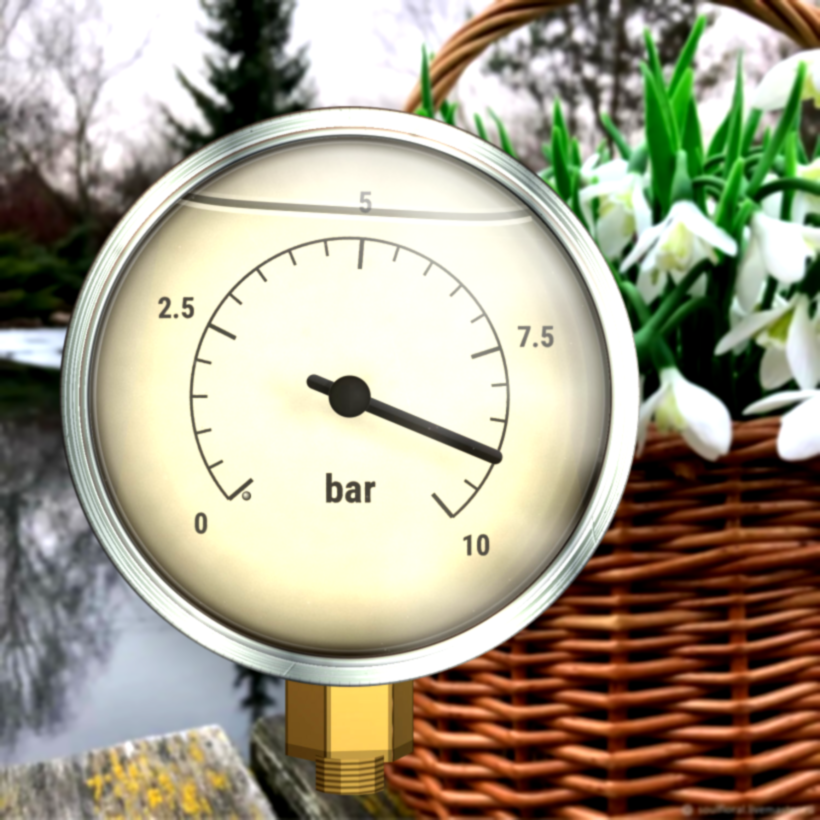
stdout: 9 bar
